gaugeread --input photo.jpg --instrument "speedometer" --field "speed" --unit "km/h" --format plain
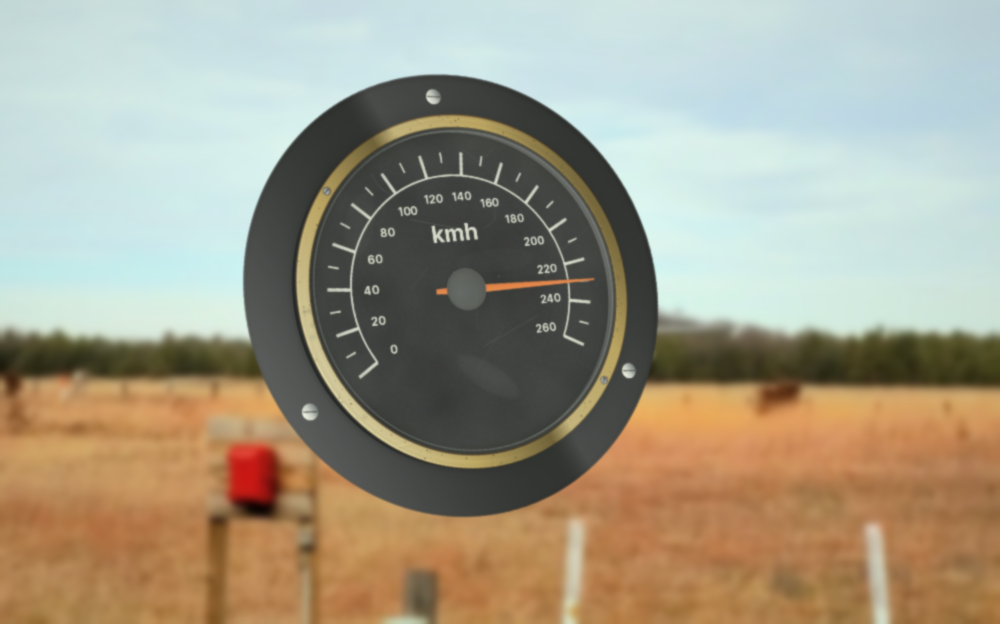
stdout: 230 km/h
